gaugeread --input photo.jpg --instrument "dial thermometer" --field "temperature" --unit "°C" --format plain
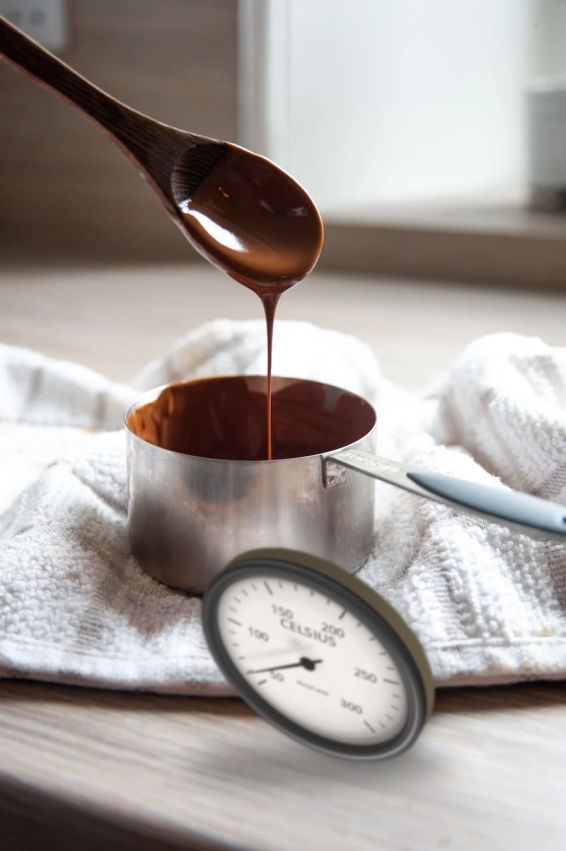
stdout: 60 °C
